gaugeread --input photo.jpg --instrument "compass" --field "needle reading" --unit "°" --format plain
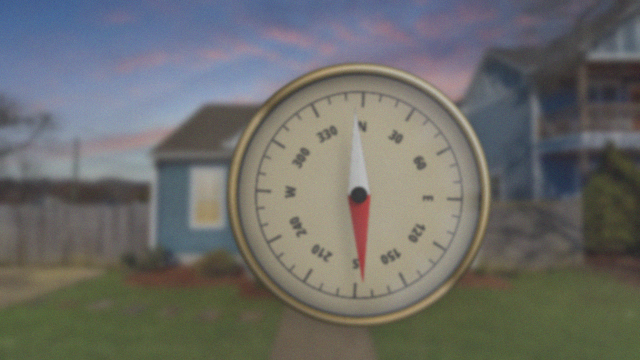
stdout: 175 °
